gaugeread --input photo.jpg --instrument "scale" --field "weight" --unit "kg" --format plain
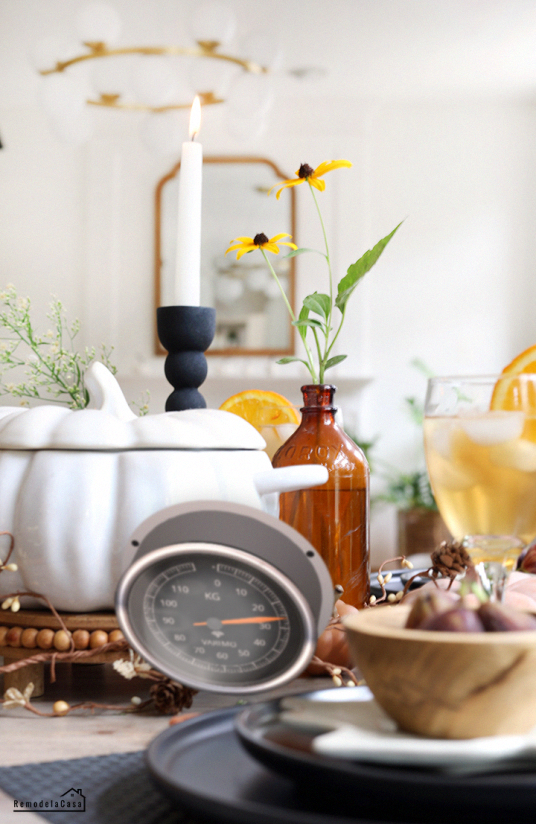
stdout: 25 kg
